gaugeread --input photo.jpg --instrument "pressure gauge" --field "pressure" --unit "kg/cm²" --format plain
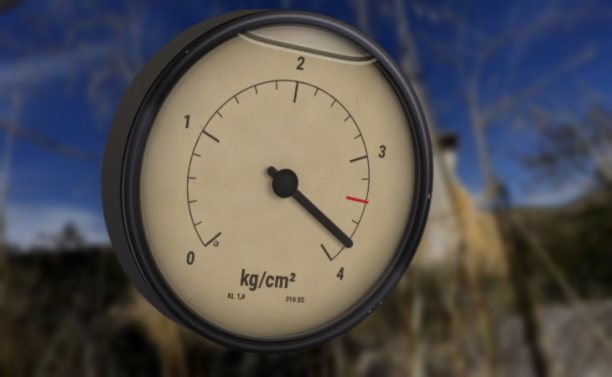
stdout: 3.8 kg/cm²
